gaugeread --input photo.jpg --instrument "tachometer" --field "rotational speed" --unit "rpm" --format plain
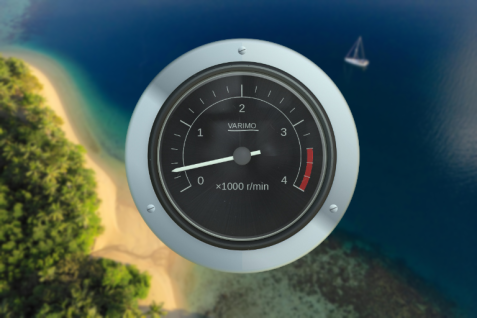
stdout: 300 rpm
